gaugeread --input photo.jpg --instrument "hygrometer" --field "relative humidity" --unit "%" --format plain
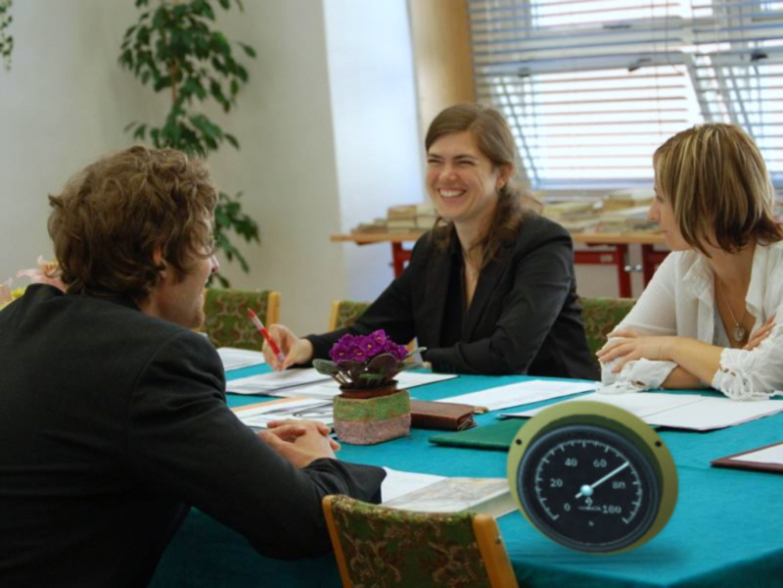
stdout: 70 %
